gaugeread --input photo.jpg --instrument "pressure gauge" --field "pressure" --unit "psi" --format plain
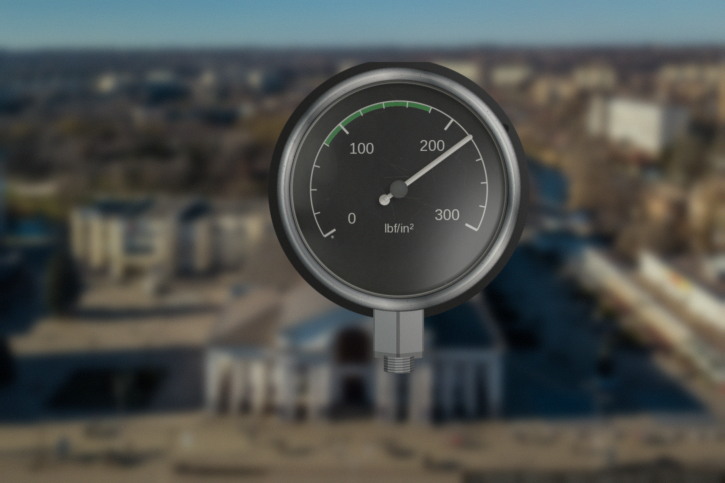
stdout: 220 psi
